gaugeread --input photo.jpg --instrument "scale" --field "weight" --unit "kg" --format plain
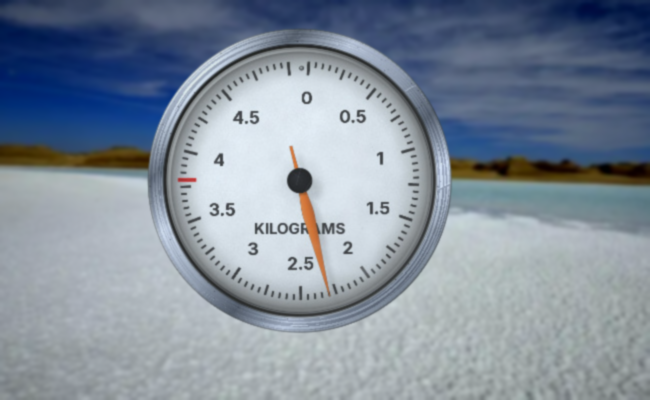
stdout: 2.3 kg
